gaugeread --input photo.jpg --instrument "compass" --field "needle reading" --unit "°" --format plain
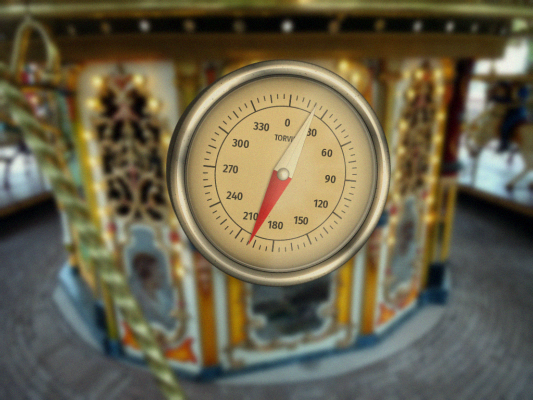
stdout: 200 °
